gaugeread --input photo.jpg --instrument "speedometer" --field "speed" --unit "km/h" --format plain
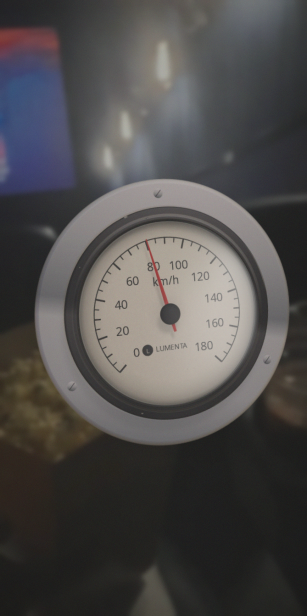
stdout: 80 km/h
